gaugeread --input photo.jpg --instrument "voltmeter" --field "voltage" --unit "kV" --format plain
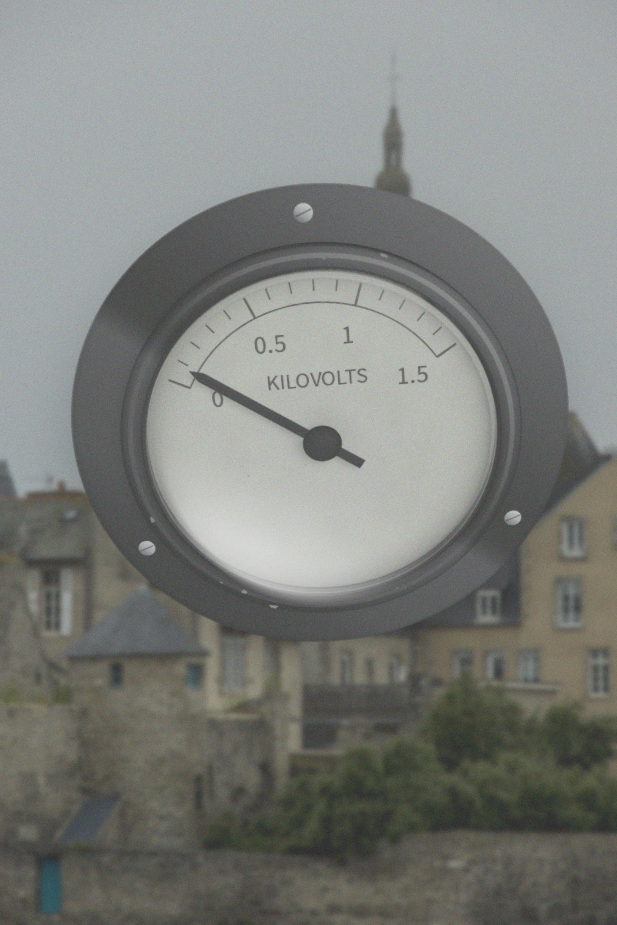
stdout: 0.1 kV
